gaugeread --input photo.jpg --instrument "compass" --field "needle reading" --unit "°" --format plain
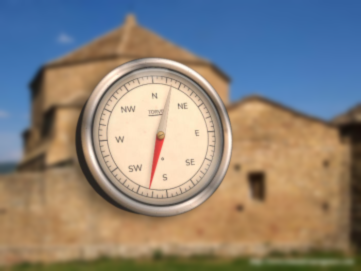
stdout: 200 °
